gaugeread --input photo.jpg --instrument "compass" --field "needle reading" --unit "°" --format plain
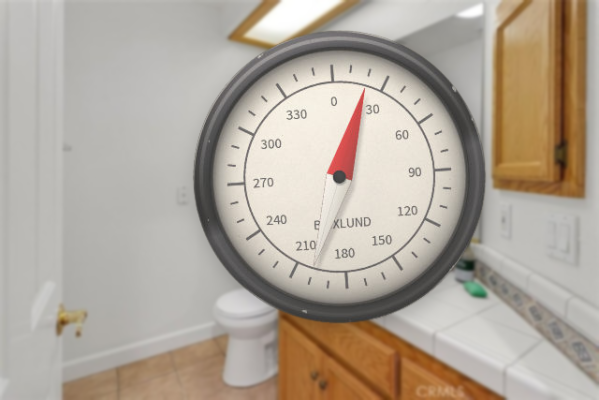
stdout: 20 °
